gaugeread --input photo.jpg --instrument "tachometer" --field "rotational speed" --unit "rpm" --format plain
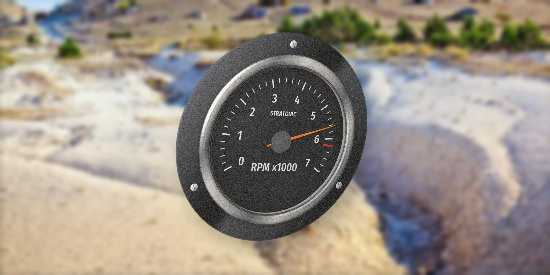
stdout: 5600 rpm
